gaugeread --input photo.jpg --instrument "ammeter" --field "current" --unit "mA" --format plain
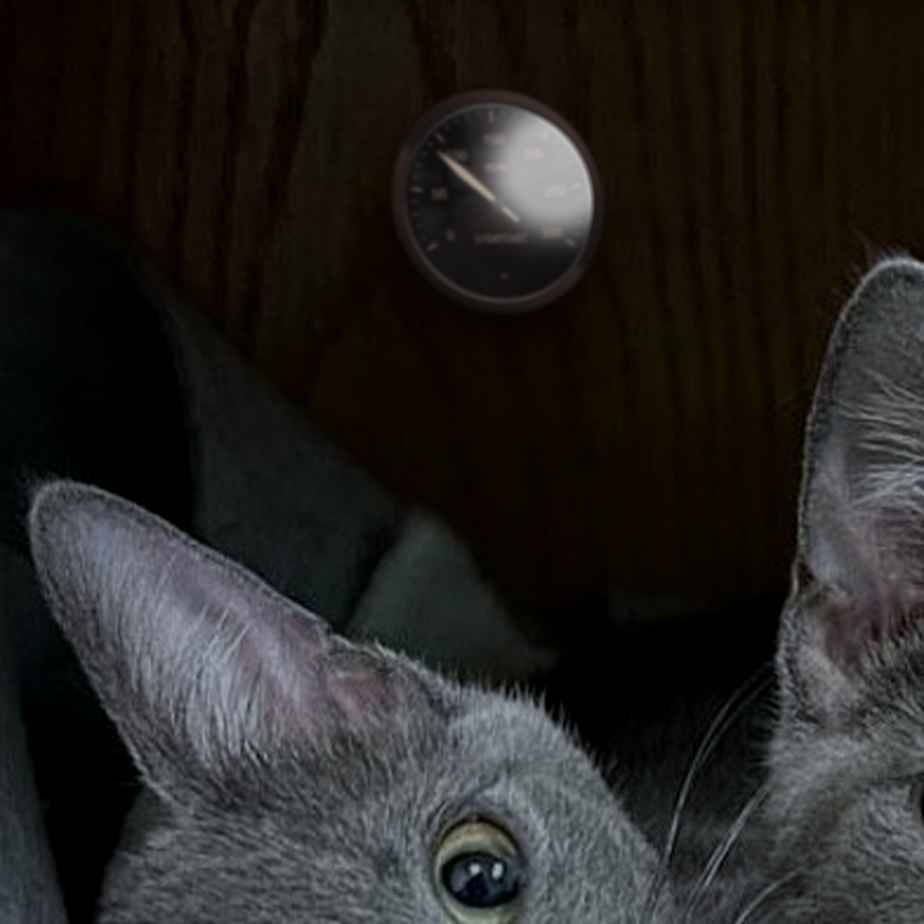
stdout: 90 mA
